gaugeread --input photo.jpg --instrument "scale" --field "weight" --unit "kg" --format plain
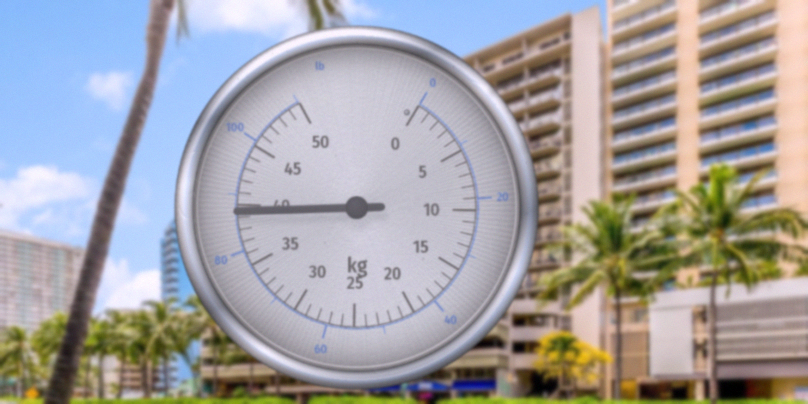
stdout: 39.5 kg
